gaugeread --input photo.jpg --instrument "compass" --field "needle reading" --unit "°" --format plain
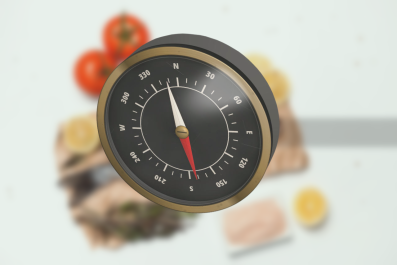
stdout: 170 °
